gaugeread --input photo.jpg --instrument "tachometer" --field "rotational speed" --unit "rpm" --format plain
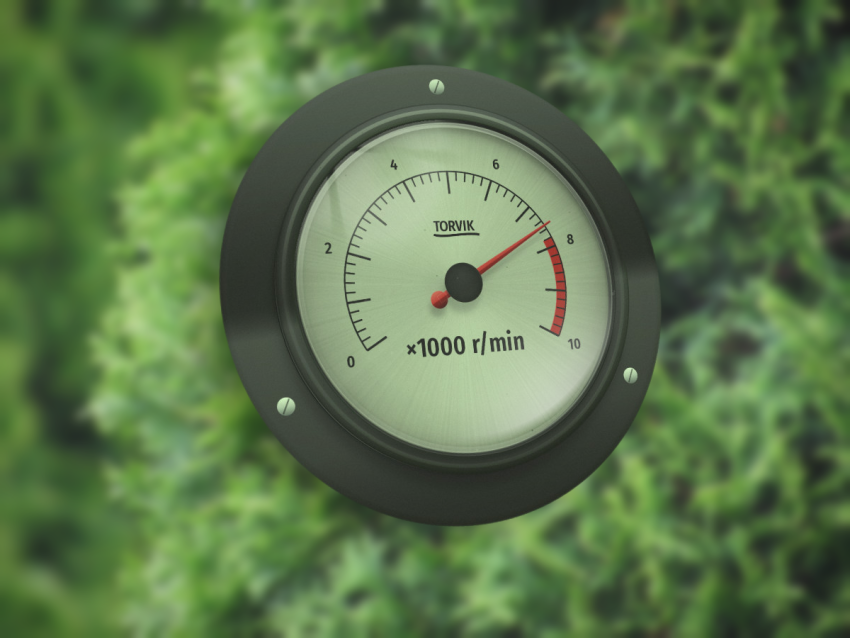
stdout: 7500 rpm
